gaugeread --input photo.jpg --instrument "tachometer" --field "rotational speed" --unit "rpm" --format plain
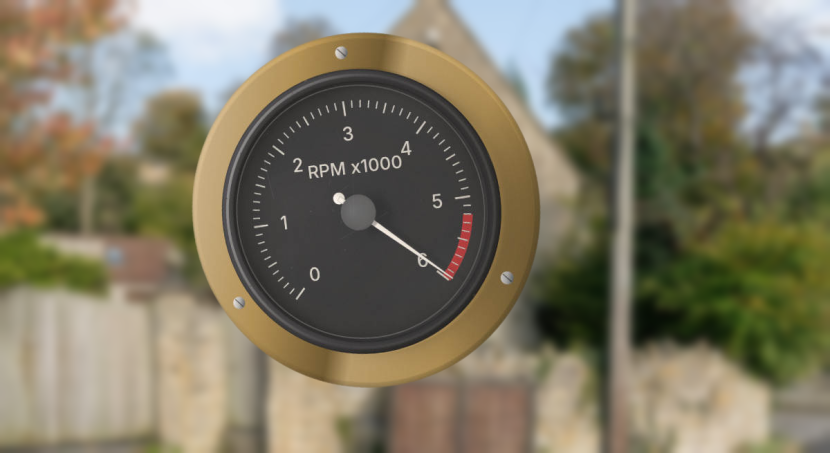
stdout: 5950 rpm
